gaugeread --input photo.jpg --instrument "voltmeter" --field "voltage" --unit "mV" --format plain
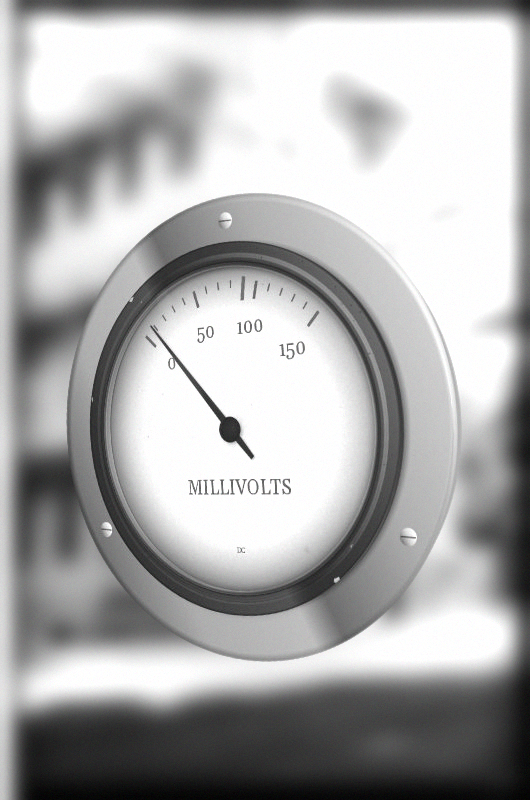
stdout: 10 mV
